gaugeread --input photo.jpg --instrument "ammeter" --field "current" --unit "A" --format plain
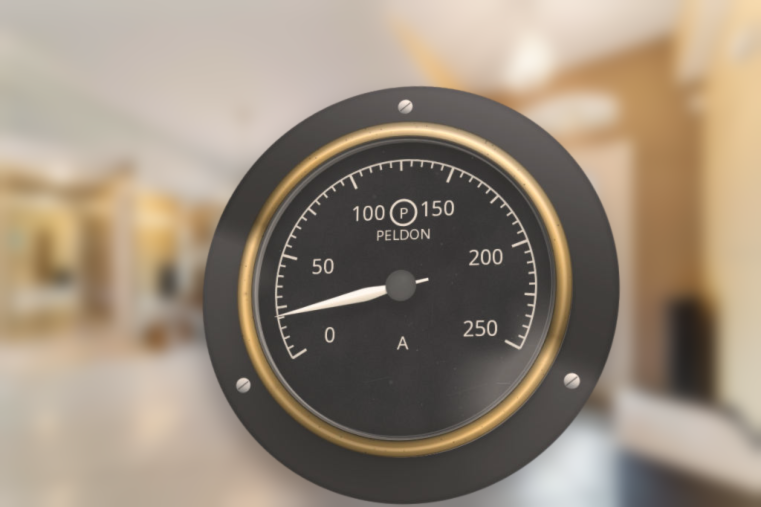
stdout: 20 A
